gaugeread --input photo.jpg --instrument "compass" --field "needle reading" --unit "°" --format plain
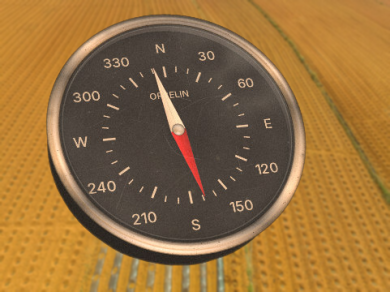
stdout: 170 °
